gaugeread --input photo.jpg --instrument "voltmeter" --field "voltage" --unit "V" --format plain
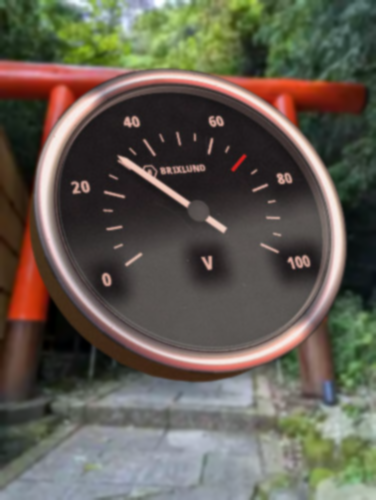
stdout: 30 V
